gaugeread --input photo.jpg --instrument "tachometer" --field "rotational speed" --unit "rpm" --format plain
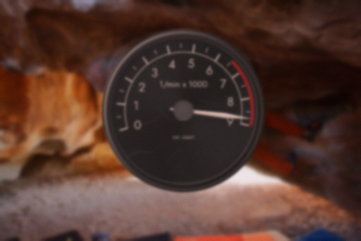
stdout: 8750 rpm
